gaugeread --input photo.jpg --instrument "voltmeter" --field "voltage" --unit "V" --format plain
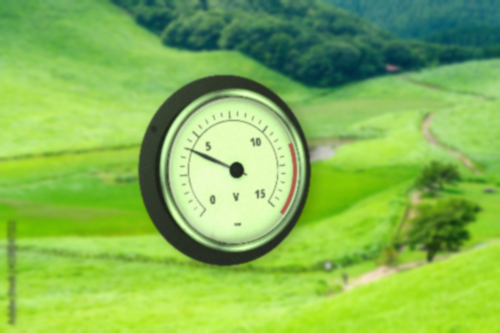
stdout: 4 V
